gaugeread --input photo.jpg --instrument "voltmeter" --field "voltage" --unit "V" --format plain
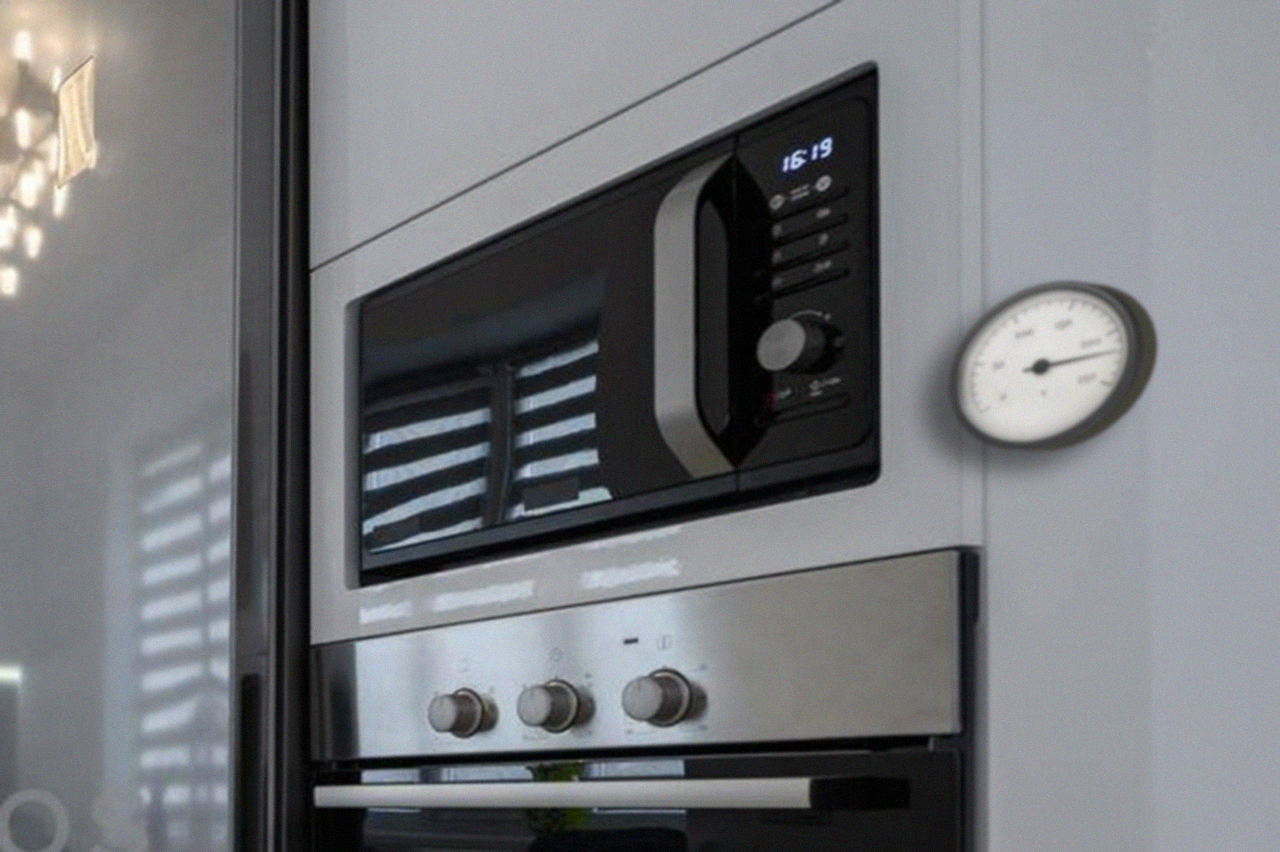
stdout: 220 V
